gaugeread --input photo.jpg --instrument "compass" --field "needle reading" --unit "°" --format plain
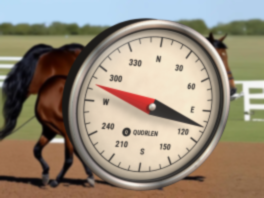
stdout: 285 °
